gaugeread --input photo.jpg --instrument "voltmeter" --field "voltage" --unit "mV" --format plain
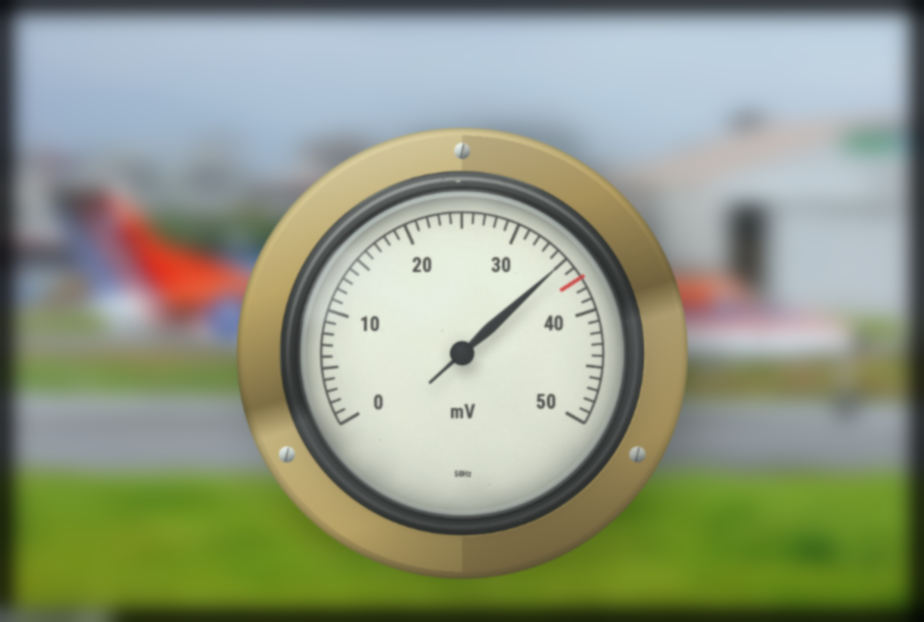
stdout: 35 mV
